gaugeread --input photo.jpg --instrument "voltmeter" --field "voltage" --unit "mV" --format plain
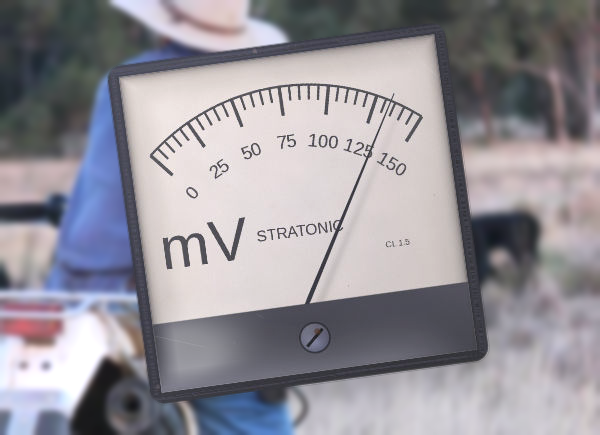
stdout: 132.5 mV
